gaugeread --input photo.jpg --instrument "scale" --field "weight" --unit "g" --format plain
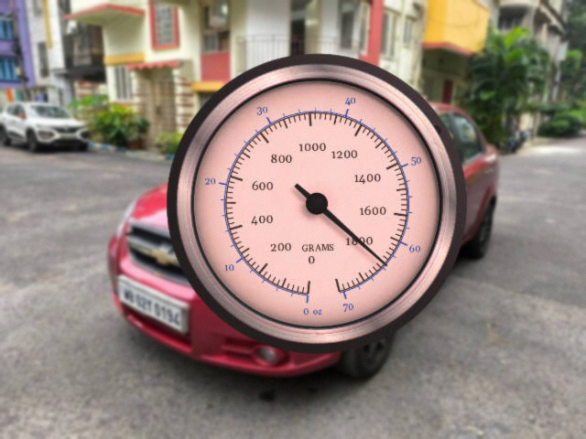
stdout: 1800 g
